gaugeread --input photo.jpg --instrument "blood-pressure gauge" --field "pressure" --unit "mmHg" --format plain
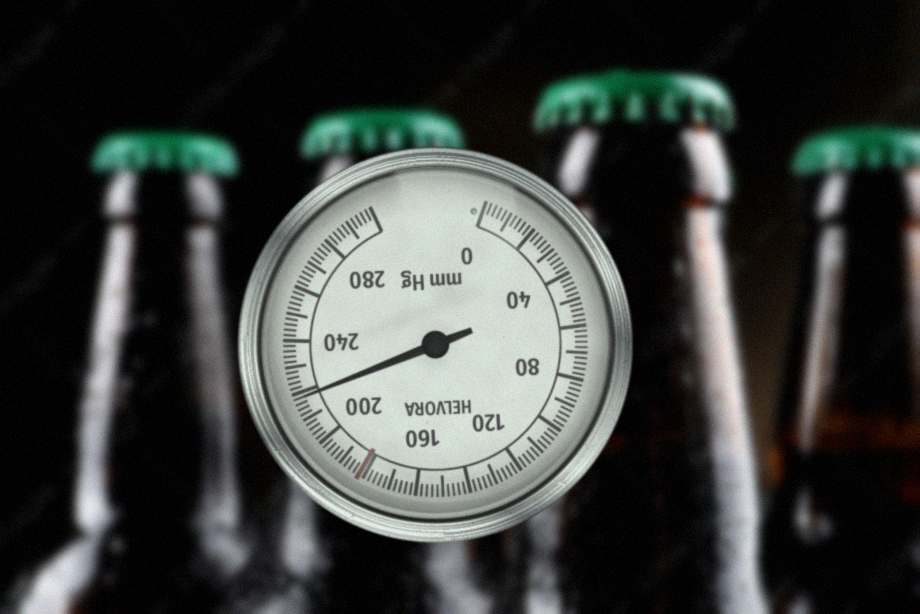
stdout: 218 mmHg
